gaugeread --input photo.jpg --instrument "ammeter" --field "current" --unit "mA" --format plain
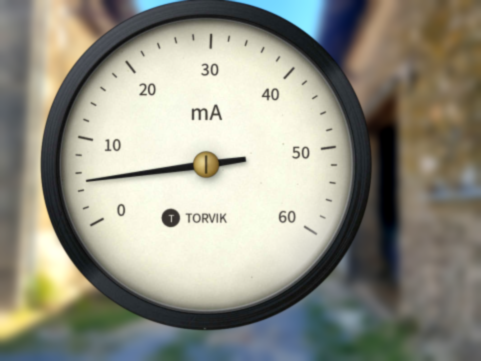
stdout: 5 mA
